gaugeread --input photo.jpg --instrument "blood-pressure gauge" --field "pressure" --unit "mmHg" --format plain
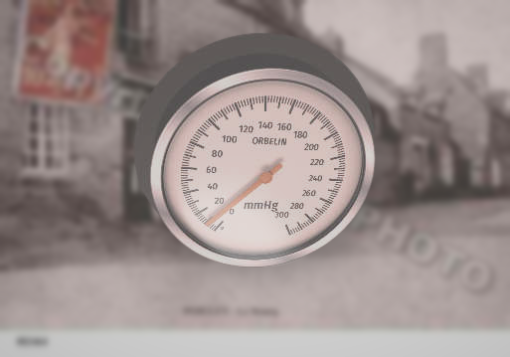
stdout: 10 mmHg
